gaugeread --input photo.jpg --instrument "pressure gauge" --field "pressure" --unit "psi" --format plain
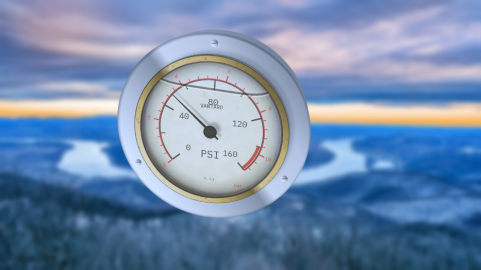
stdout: 50 psi
